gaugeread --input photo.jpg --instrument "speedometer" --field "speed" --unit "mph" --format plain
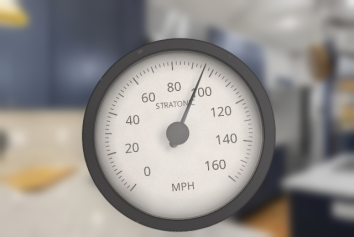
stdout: 96 mph
